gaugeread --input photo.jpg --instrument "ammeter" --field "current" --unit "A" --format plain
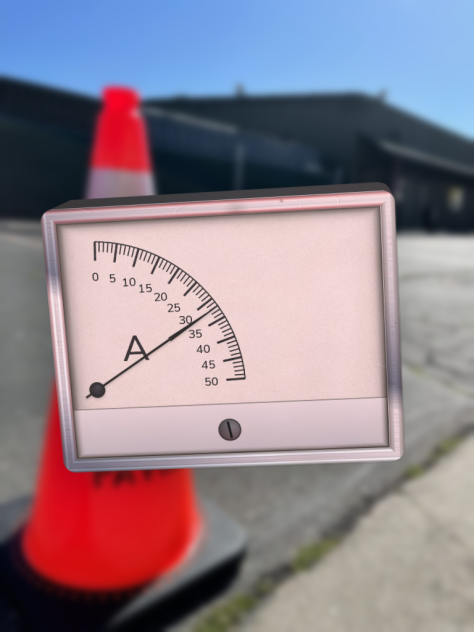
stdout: 32 A
